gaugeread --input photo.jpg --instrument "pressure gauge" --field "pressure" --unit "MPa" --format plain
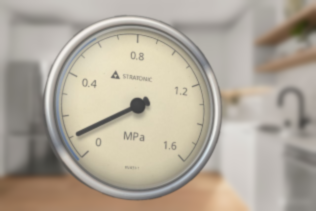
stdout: 0.1 MPa
